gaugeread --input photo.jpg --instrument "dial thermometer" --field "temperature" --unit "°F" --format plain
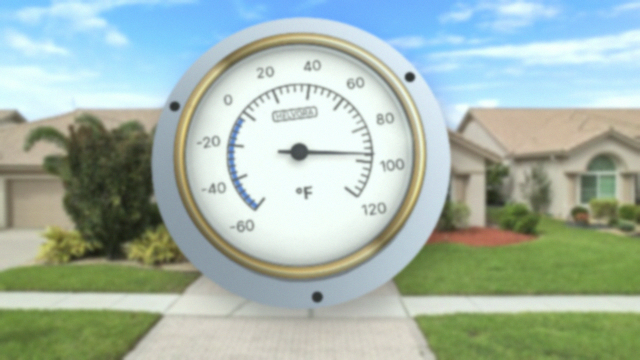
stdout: 96 °F
